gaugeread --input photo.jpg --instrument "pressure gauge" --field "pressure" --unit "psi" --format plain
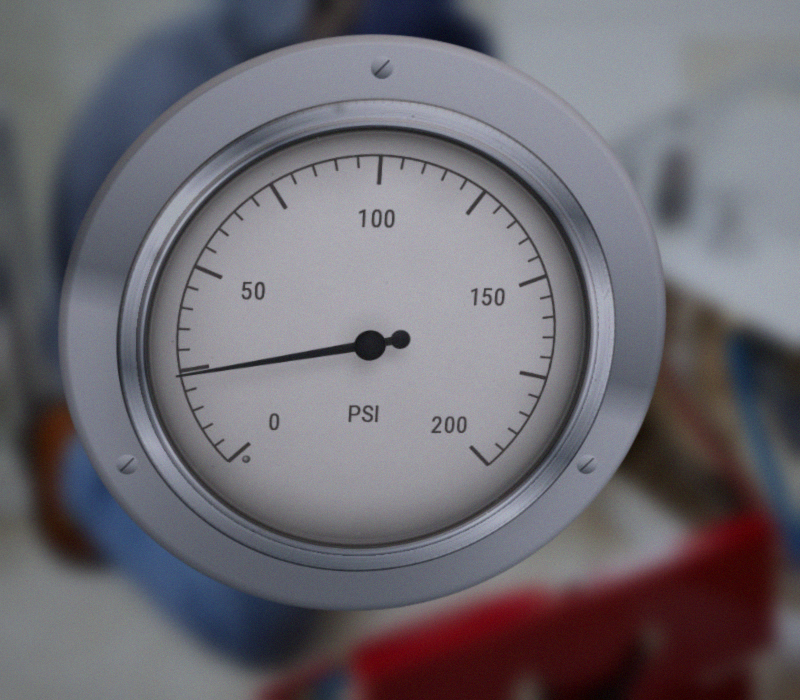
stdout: 25 psi
